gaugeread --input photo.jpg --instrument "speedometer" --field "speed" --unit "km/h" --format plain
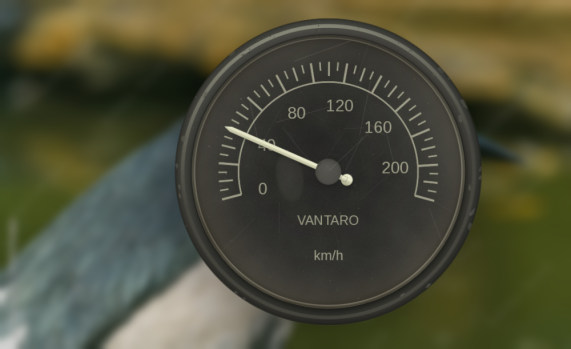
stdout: 40 km/h
